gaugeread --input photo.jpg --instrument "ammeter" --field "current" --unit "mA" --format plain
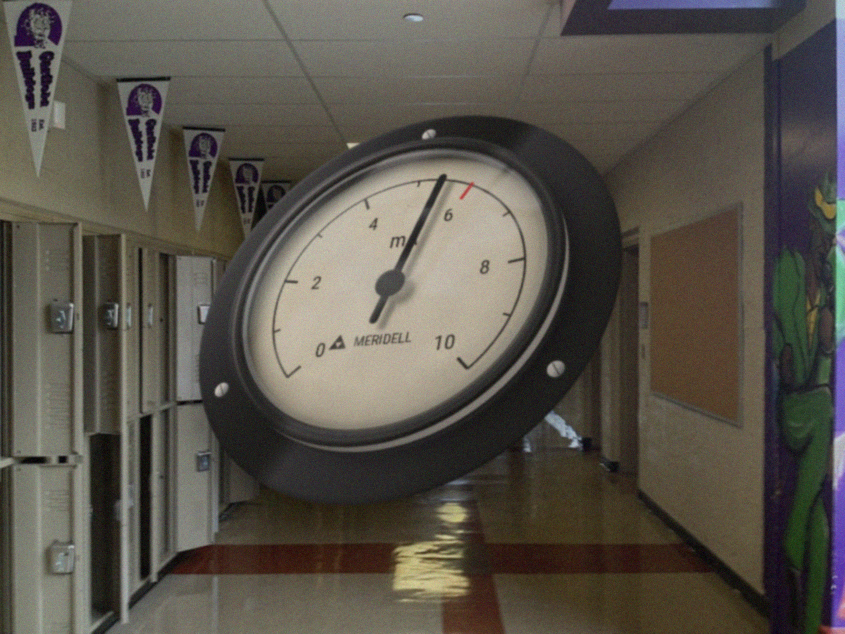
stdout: 5.5 mA
